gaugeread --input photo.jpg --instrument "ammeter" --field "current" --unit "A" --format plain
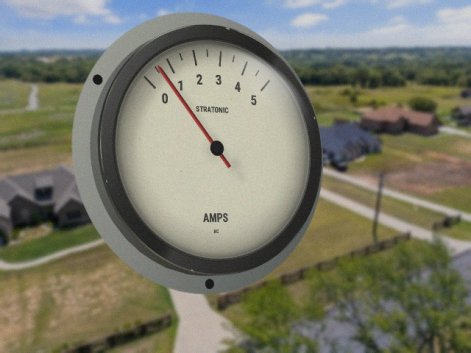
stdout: 0.5 A
